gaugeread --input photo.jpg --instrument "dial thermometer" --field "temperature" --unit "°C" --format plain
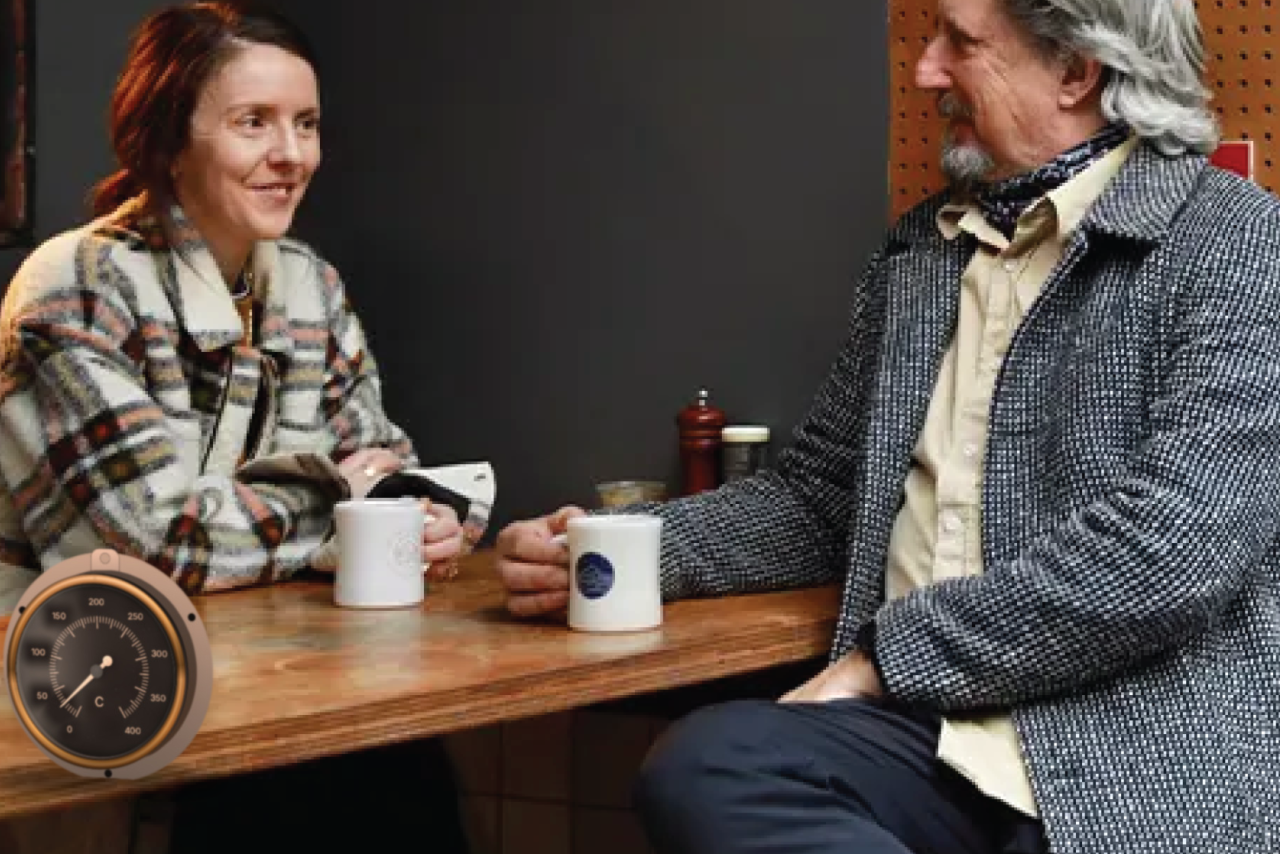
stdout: 25 °C
